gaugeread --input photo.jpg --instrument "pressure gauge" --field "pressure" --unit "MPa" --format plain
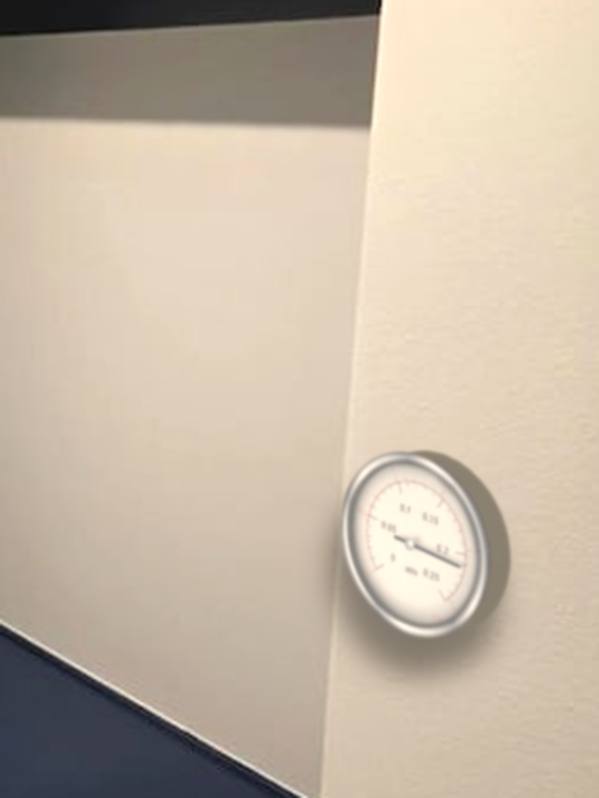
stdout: 0.21 MPa
